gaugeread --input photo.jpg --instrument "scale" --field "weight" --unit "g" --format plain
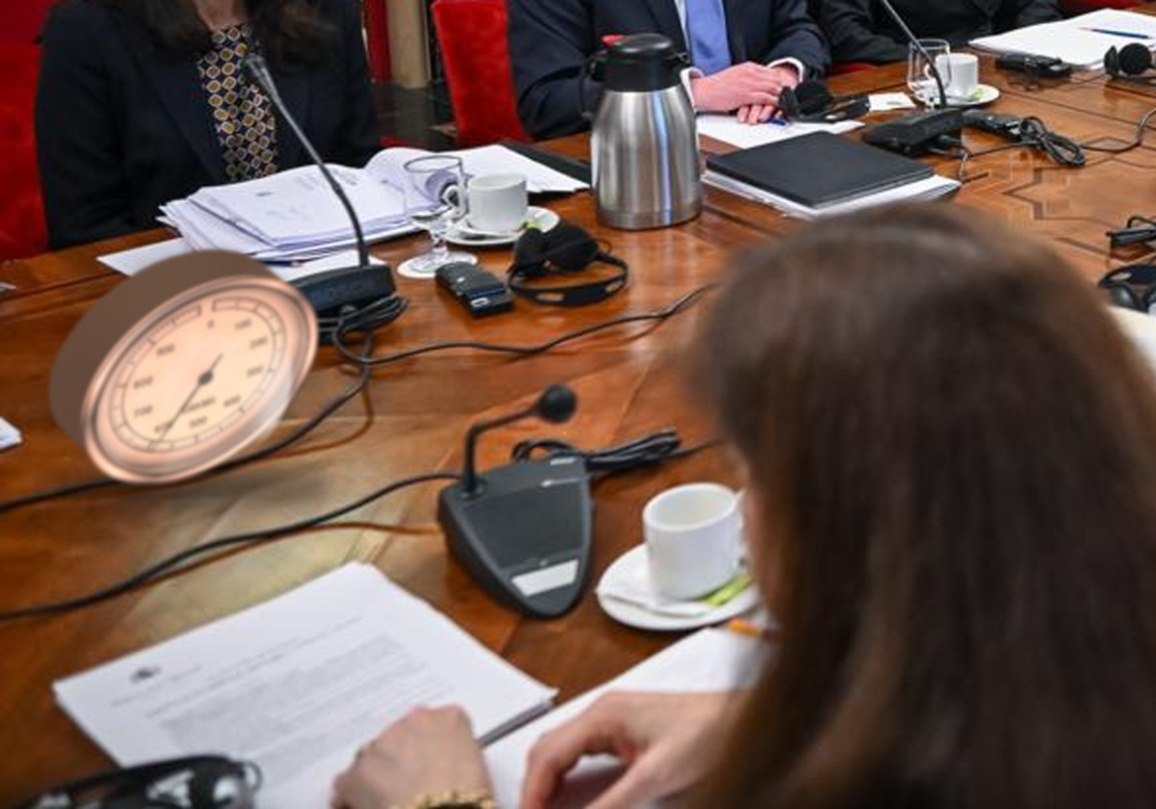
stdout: 600 g
